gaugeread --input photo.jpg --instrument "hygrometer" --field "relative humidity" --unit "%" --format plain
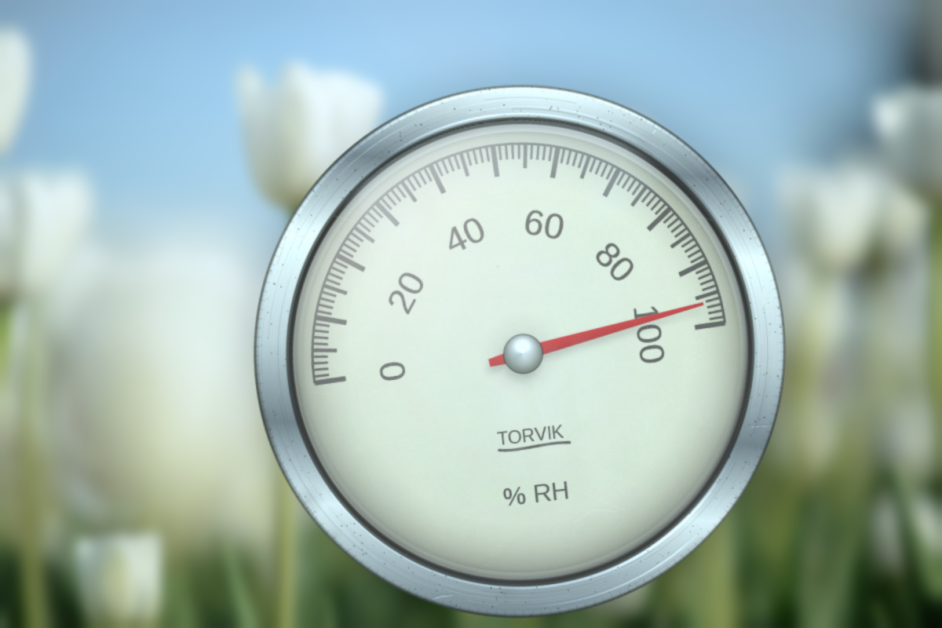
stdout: 96 %
